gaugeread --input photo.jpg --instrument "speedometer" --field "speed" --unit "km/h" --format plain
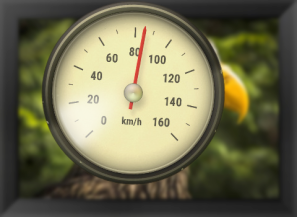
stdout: 85 km/h
